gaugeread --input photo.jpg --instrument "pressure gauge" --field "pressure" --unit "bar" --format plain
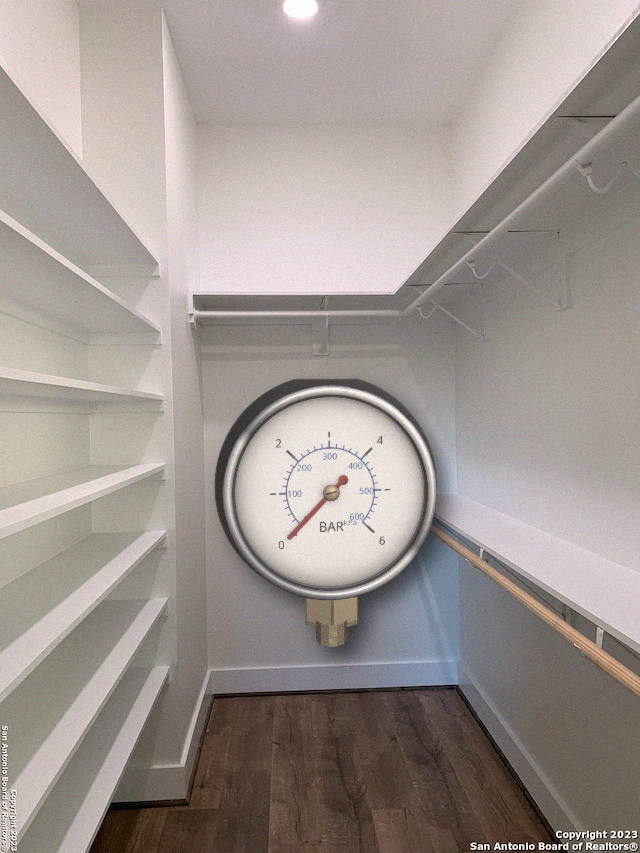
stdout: 0 bar
